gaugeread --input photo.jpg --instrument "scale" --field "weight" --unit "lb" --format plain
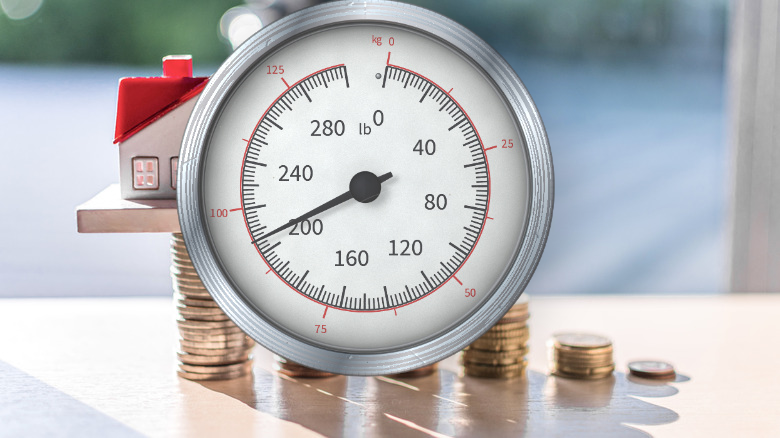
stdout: 206 lb
